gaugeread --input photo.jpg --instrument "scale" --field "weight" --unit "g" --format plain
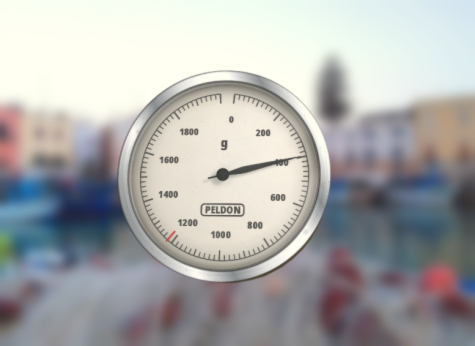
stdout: 400 g
